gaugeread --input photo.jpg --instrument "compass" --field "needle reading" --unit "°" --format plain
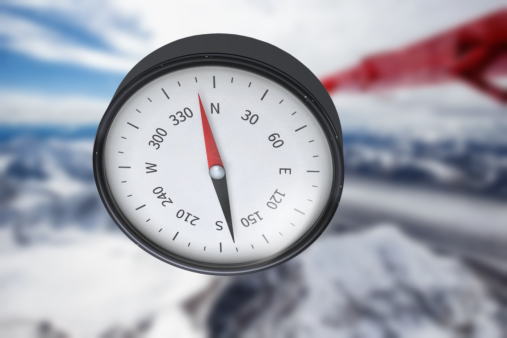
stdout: 350 °
